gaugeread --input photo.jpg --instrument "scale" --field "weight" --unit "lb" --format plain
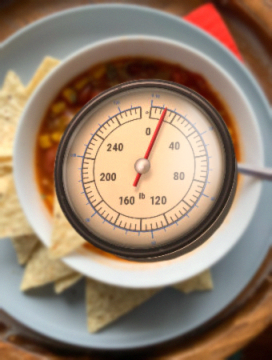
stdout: 12 lb
